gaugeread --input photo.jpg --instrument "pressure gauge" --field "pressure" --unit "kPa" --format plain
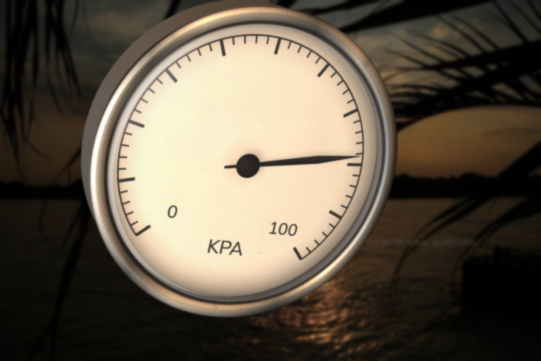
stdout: 78 kPa
